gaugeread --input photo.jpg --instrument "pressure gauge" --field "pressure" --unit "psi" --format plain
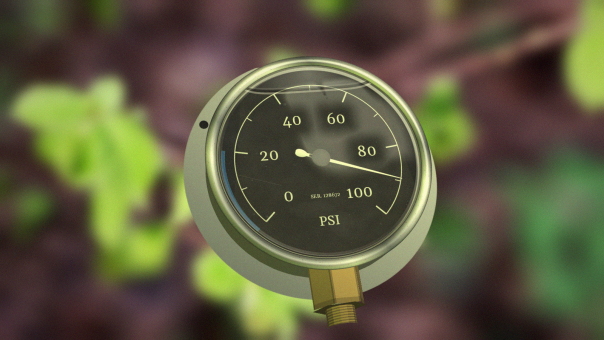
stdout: 90 psi
